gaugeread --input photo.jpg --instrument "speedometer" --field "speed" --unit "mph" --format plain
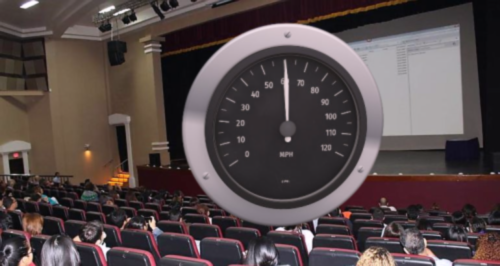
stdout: 60 mph
